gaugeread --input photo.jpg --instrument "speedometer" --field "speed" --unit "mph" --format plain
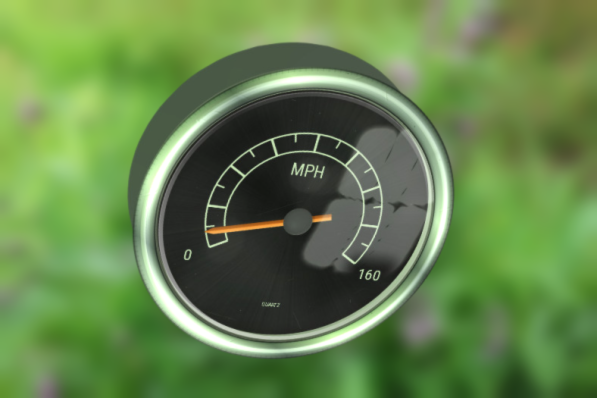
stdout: 10 mph
